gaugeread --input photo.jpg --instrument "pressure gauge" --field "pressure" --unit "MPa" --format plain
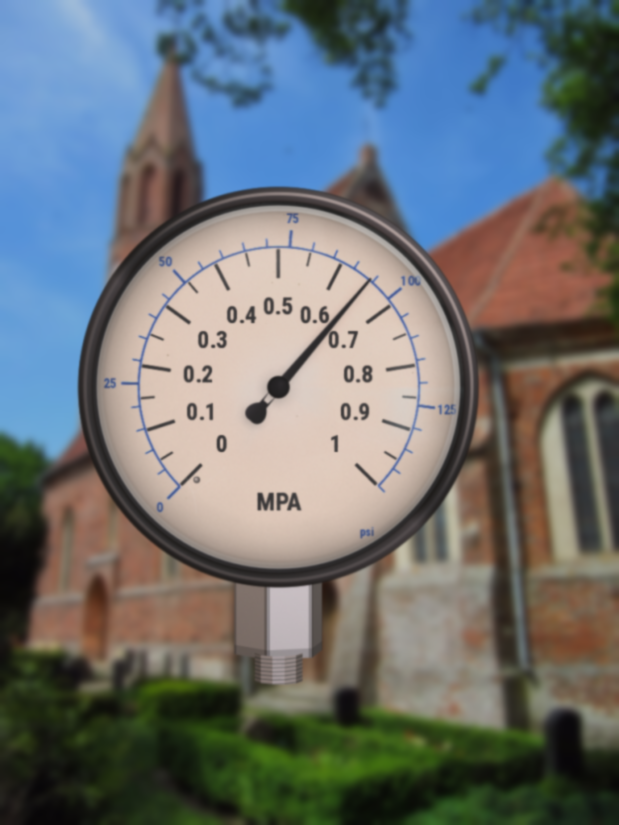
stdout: 0.65 MPa
